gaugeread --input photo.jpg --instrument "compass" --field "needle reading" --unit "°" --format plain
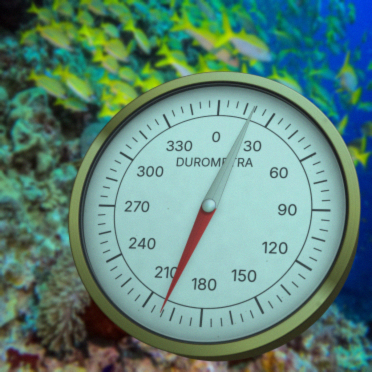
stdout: 200 °
